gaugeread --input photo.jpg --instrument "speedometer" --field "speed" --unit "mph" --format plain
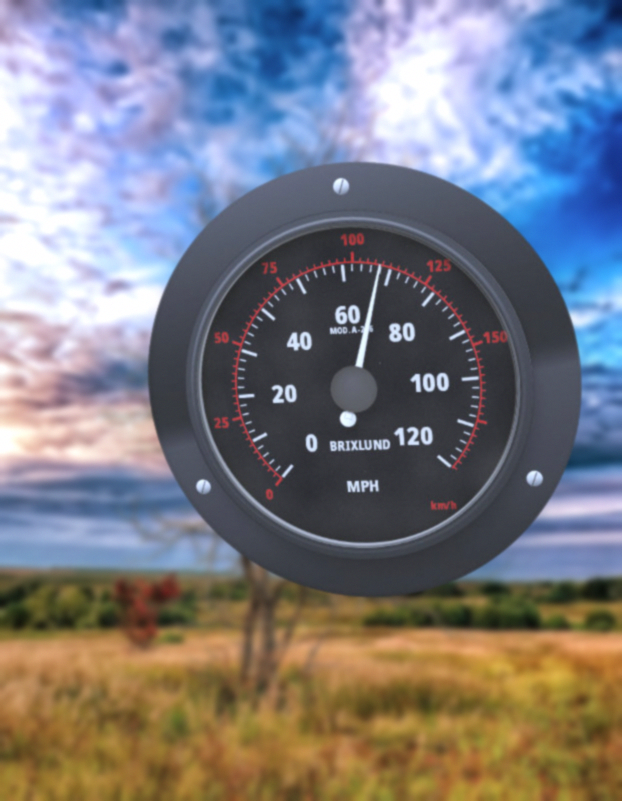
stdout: 68 mph
